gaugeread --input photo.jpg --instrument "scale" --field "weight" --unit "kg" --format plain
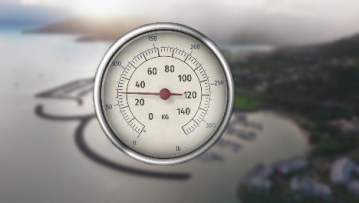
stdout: 30 kg
